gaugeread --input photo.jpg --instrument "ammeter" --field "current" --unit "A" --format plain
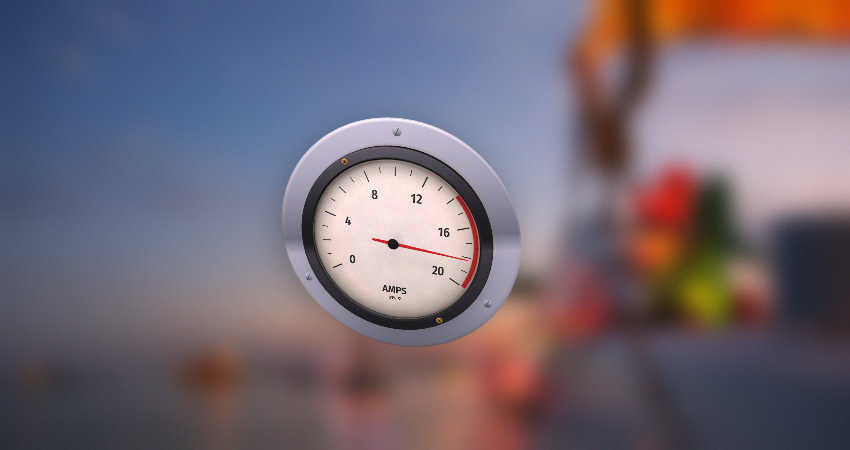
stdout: 18 A
